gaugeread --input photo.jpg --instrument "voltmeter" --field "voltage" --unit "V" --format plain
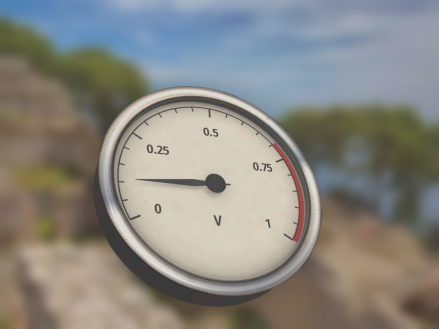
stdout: 0.1 V
